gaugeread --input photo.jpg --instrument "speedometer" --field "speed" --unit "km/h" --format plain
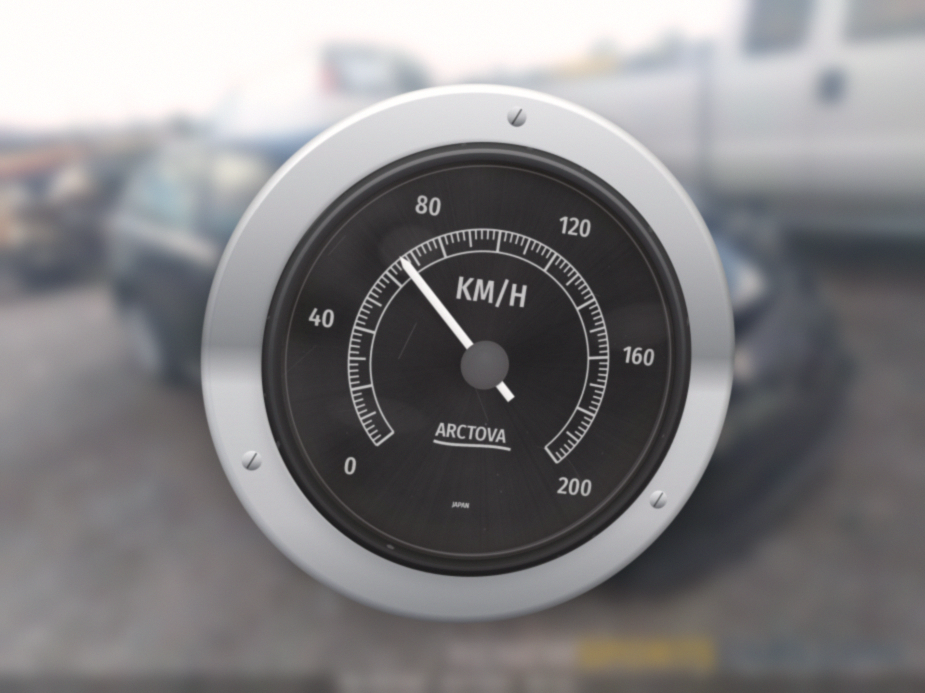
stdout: 66 km/h
